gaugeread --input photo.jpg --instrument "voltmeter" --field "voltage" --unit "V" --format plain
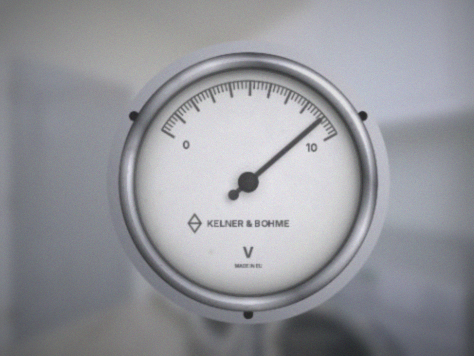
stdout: 9 V
